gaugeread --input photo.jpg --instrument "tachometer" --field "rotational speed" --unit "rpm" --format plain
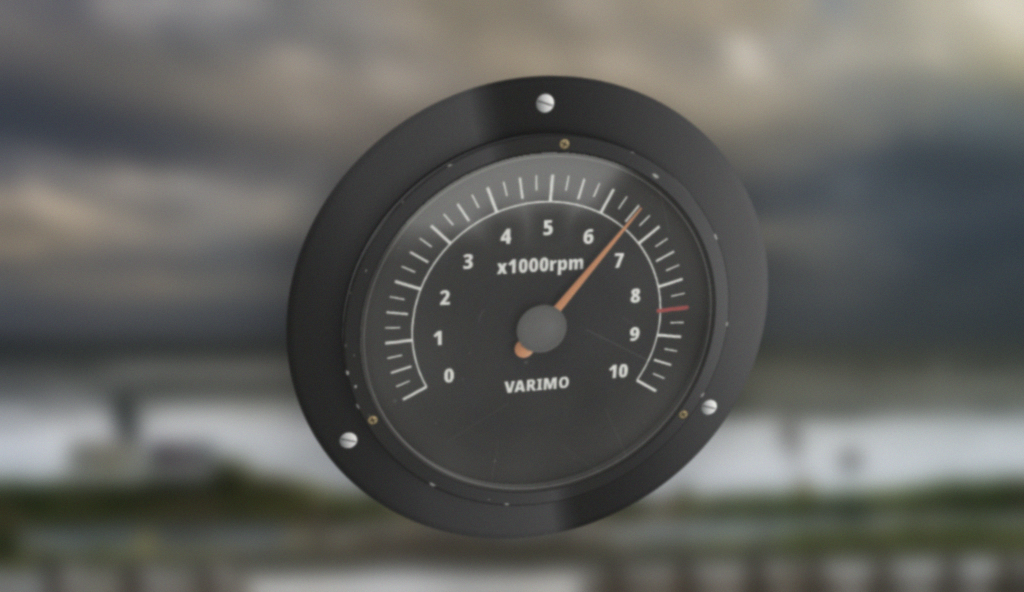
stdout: 6500 rpm
